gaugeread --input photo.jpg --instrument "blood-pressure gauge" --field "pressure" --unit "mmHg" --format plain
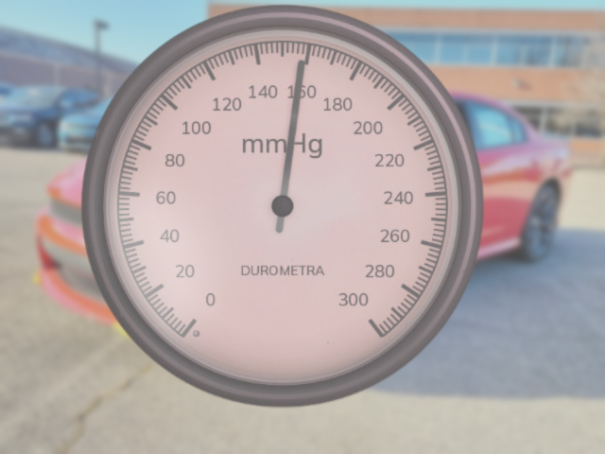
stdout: 158 mmHg
